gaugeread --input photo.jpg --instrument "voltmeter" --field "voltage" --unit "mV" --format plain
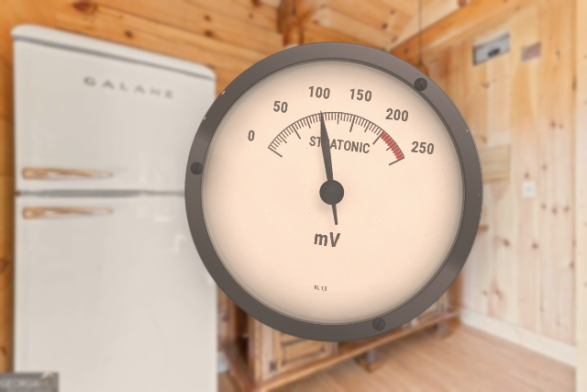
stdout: 100 mV
